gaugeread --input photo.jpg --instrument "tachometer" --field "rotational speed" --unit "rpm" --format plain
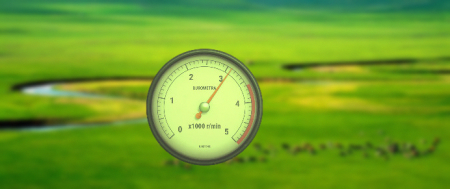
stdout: 3100 rpm
